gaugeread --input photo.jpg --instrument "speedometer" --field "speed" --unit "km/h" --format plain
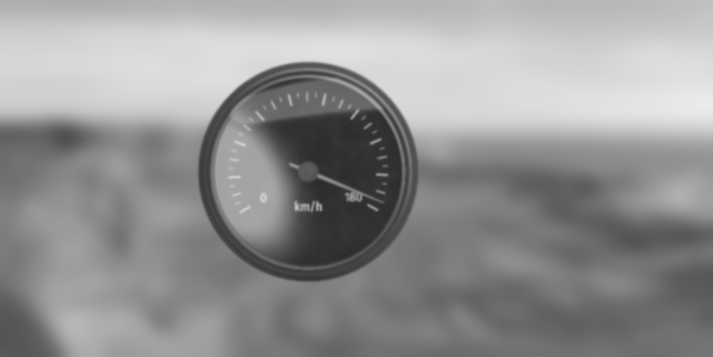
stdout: 175 km/h
